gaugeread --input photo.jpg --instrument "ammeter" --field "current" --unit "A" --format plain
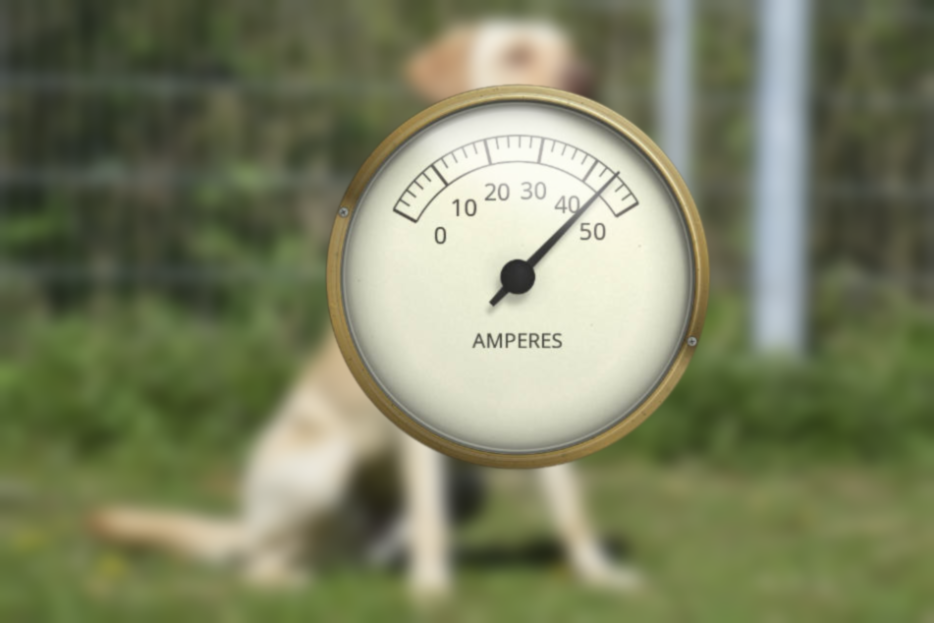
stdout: 44 A
